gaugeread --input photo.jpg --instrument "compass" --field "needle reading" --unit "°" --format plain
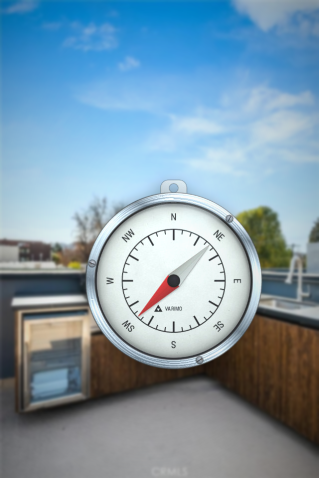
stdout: 225 °
